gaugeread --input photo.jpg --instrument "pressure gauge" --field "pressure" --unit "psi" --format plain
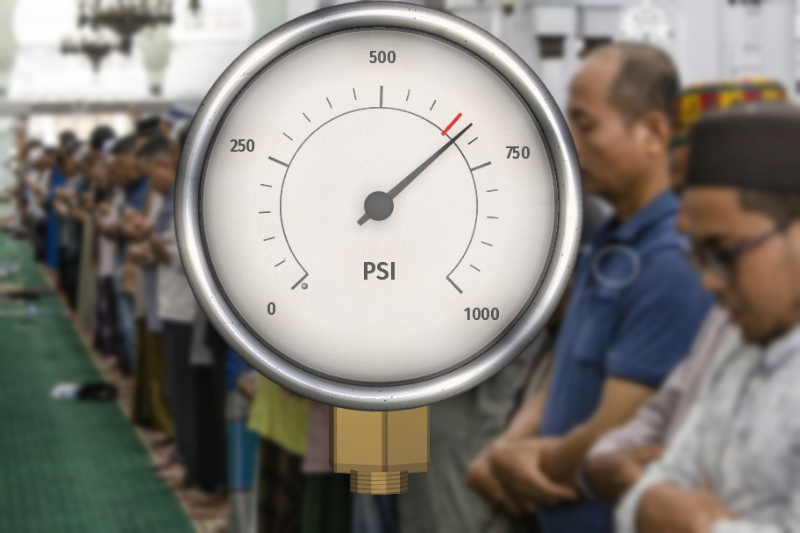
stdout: 675 psi
